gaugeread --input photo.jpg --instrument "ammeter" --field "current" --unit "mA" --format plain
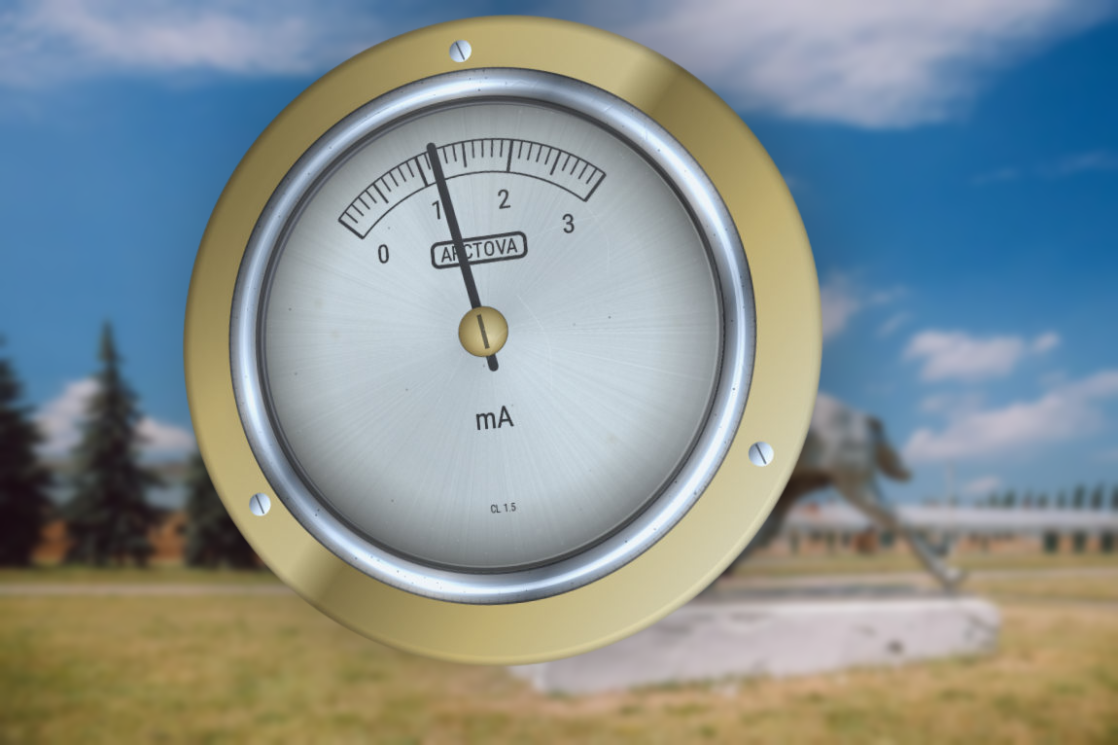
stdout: 1.2 mA
